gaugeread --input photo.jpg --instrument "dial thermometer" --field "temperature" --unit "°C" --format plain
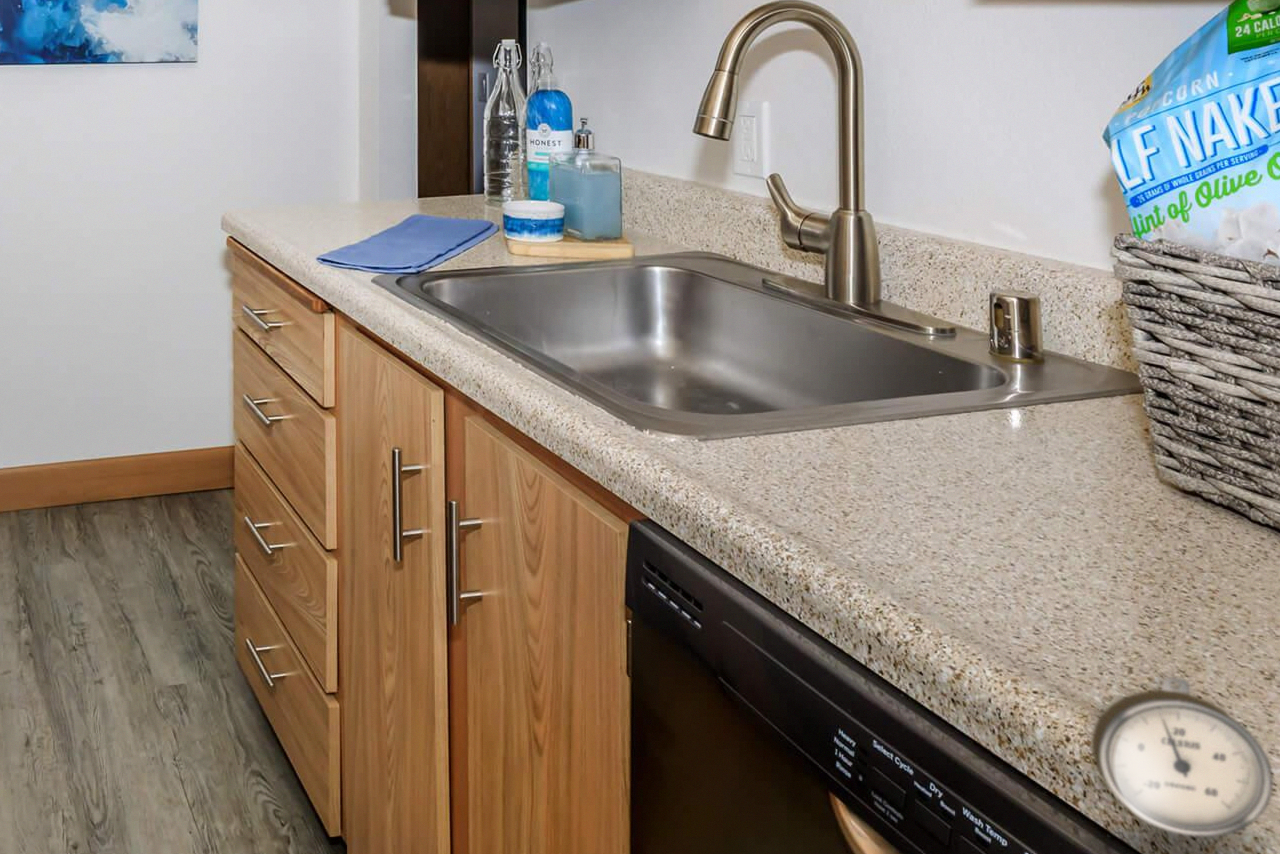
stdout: 15 °C
